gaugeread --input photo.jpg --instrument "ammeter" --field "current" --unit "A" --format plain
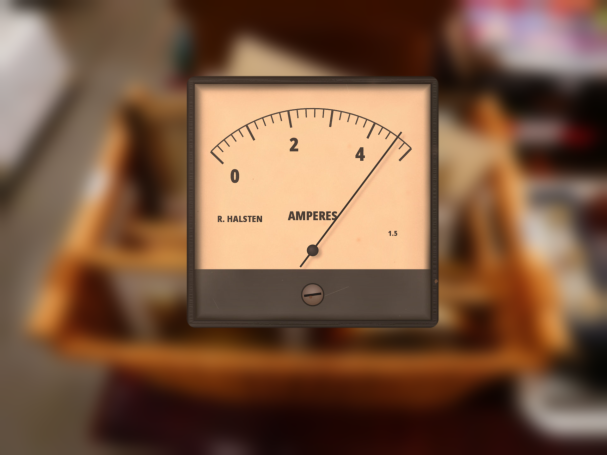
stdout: 4.6 A
